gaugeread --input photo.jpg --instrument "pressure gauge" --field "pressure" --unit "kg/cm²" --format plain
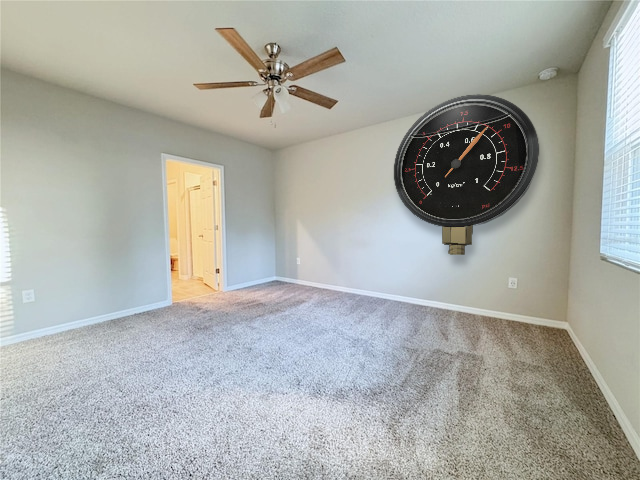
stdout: 0.65 kg/cm²
